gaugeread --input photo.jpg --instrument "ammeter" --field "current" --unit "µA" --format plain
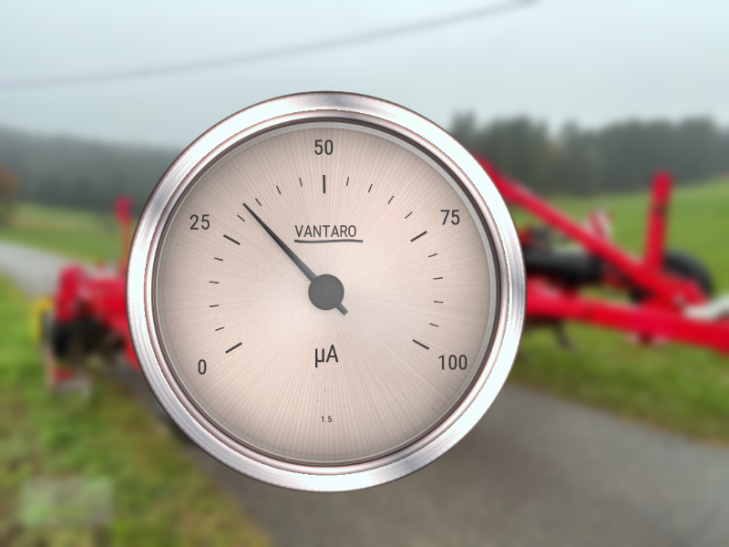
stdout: 32.5 µA
